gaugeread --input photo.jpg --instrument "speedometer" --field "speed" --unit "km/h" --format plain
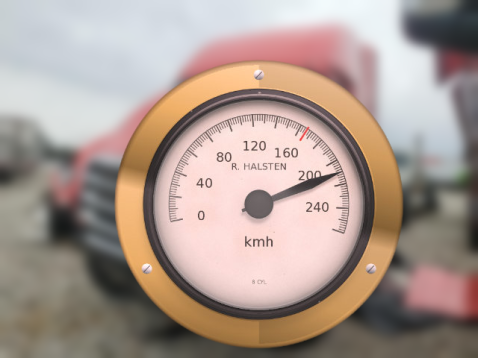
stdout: 210 km/h
